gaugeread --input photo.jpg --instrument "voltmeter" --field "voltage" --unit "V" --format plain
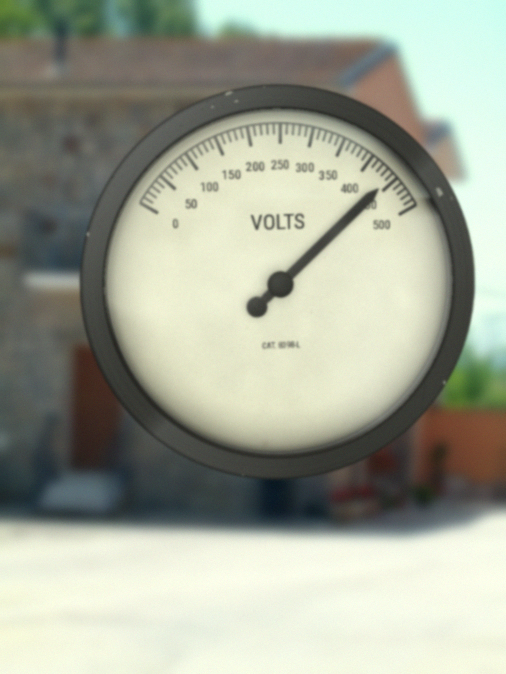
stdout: 440 V
